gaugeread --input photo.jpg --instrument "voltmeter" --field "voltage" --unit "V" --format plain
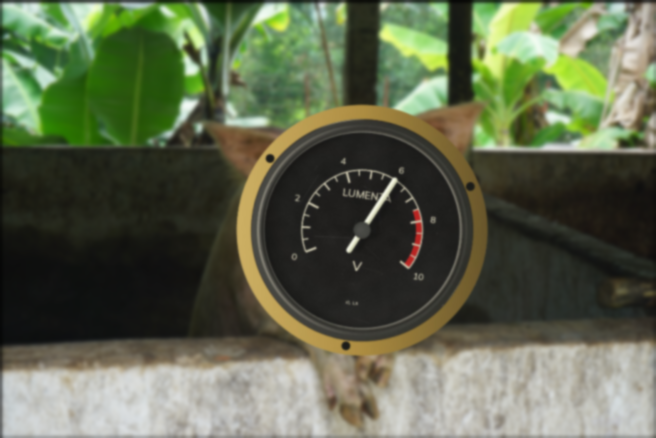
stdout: 6 V
